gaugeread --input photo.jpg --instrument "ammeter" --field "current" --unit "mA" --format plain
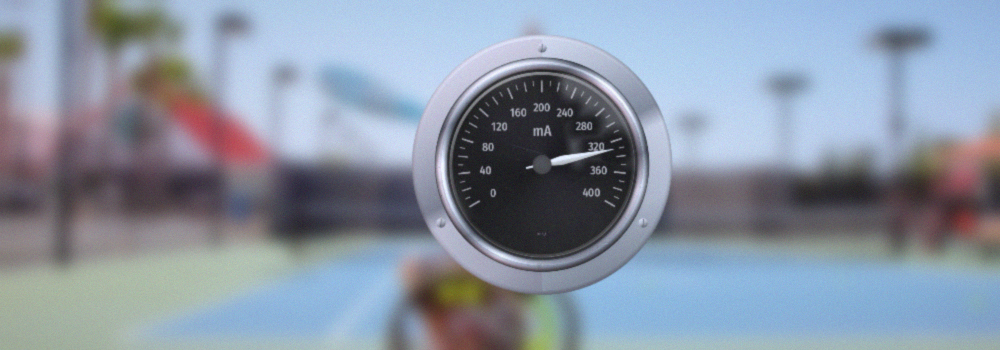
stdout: 330 mA
